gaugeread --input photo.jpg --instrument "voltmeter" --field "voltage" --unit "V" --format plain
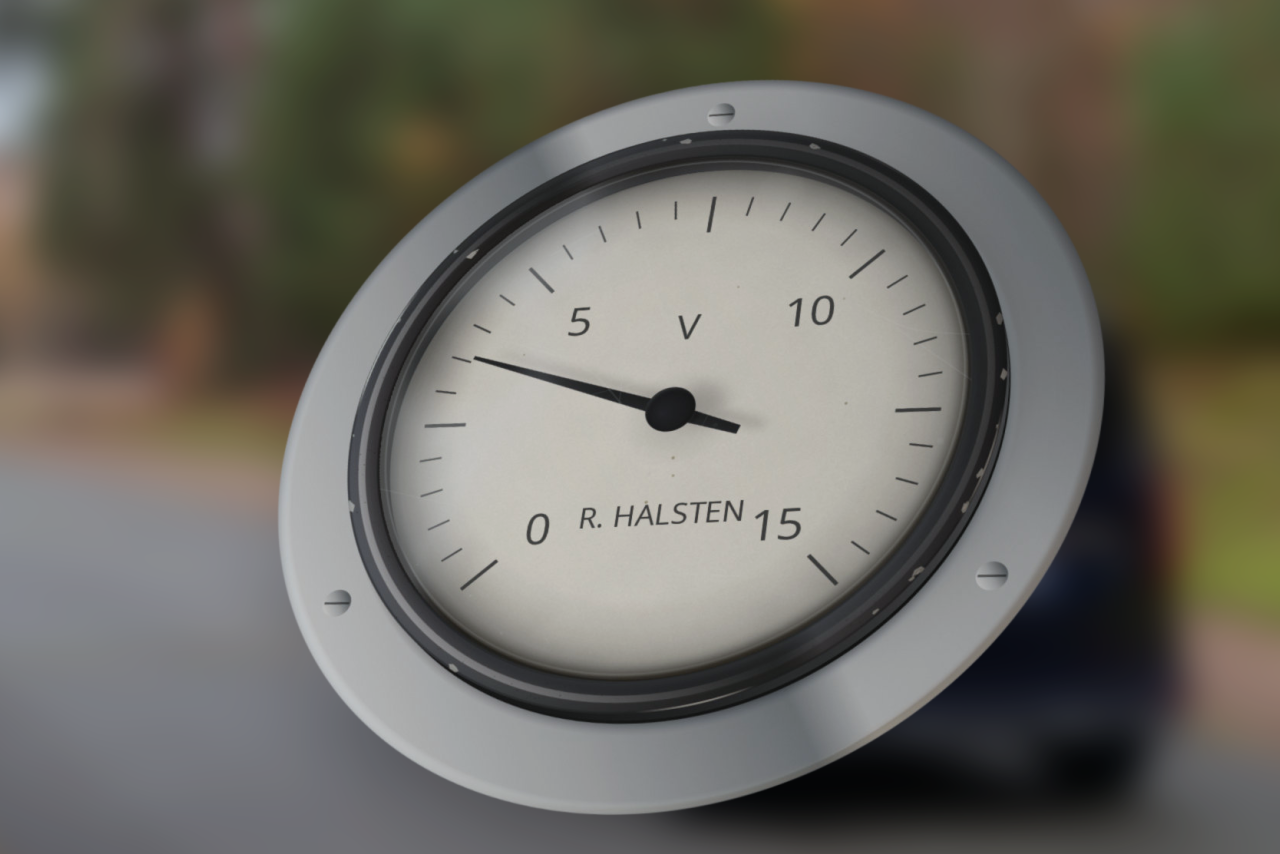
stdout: 3.5 V
